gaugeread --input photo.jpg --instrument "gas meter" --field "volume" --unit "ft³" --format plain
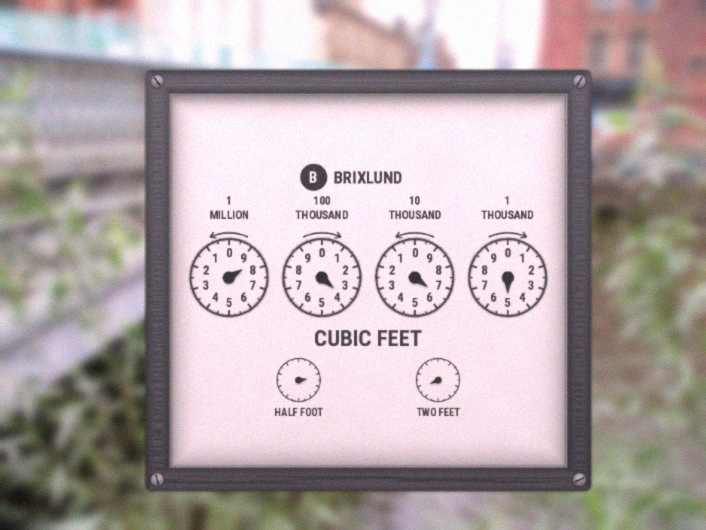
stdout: 836500 ft³
